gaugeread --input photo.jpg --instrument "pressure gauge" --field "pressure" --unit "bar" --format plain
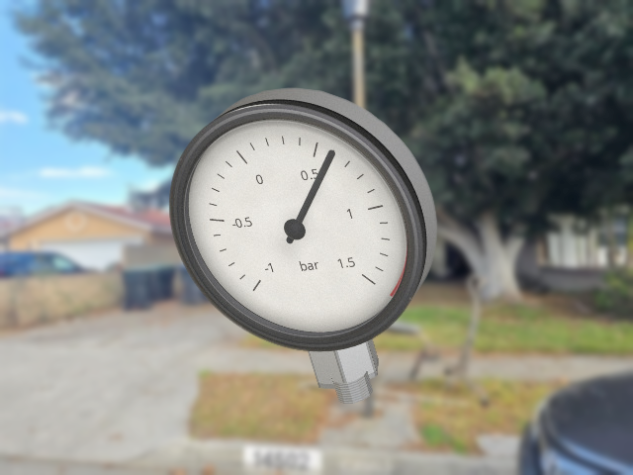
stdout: 0.6 bar
